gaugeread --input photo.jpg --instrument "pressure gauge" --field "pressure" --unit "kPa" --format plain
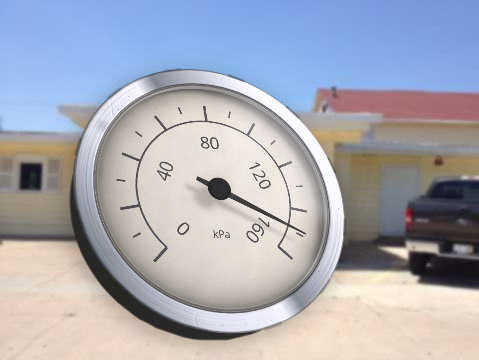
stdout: 150 kPa
